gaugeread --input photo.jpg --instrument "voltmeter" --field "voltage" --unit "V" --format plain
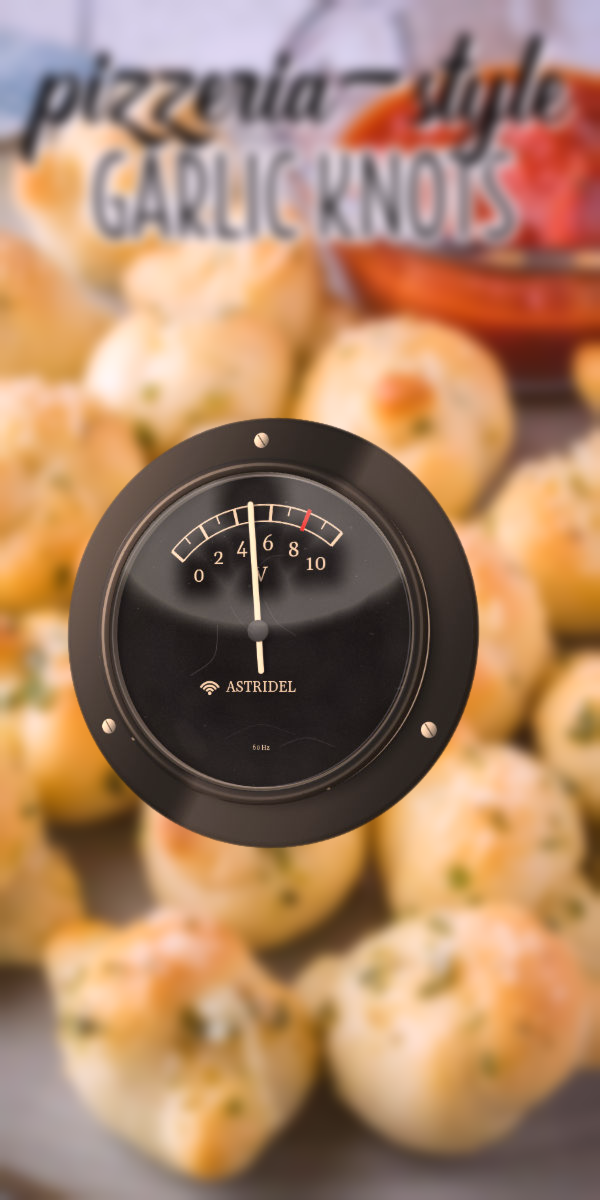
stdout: 5 V
